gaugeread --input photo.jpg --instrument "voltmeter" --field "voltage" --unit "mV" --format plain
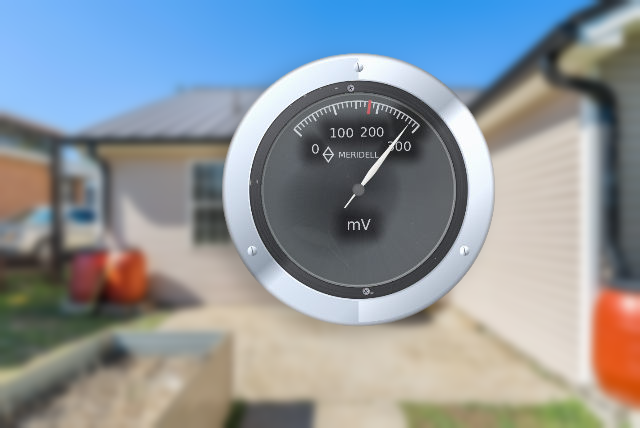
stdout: 280 mV
